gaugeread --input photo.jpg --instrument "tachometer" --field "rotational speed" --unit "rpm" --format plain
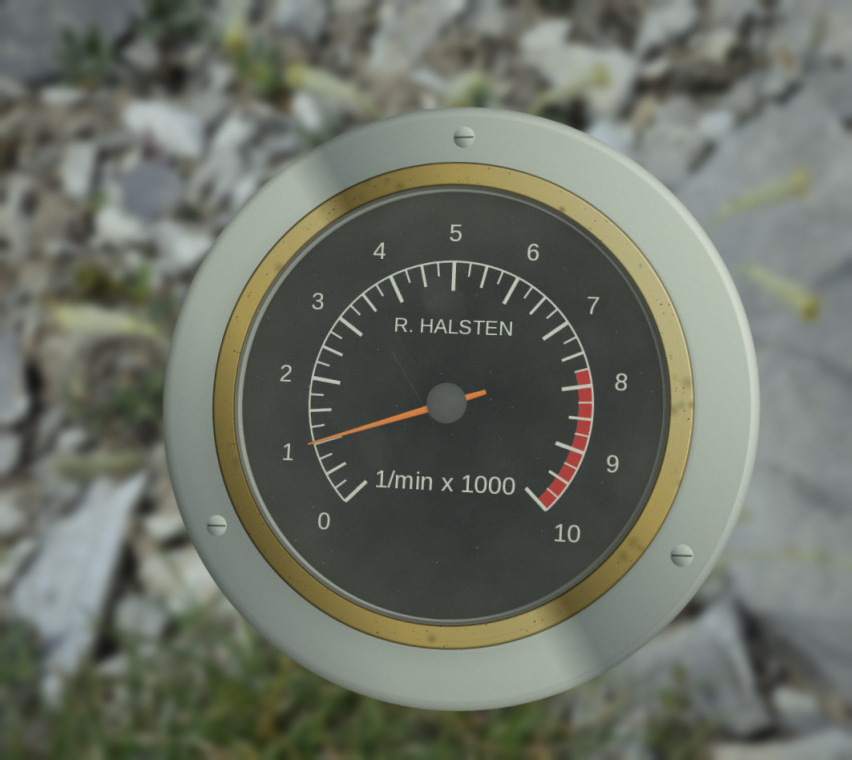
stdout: 1000 rpm
